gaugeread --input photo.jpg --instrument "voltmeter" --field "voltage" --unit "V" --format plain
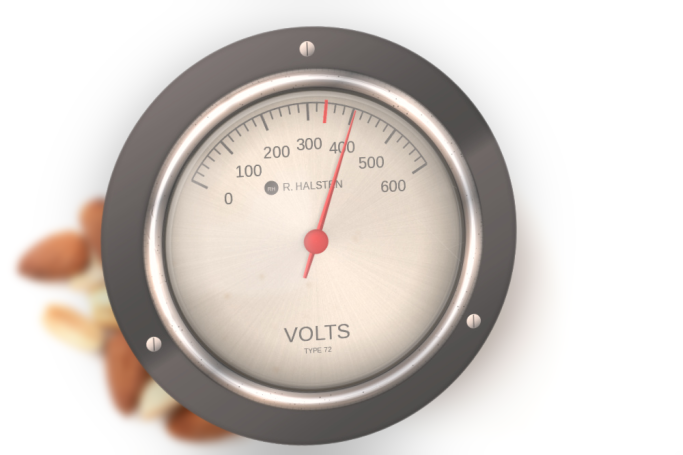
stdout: 400 V
